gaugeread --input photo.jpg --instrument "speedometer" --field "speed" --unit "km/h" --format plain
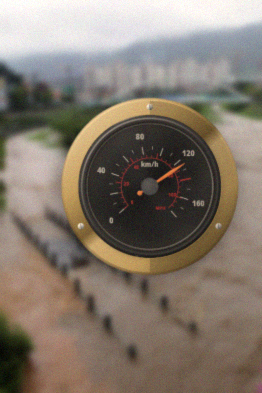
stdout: 125 km/h
